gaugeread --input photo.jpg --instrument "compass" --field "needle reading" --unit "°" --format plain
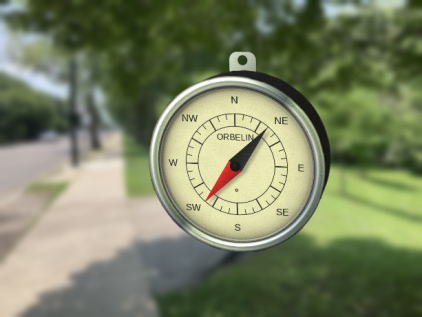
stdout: 220 °
